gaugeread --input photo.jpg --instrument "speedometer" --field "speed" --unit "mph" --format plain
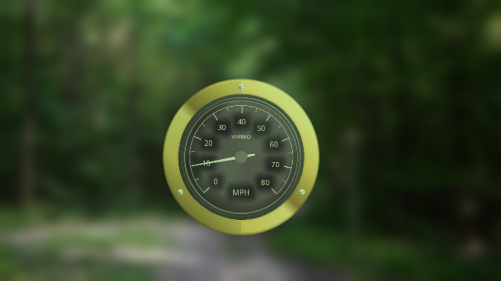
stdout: 10 mph
